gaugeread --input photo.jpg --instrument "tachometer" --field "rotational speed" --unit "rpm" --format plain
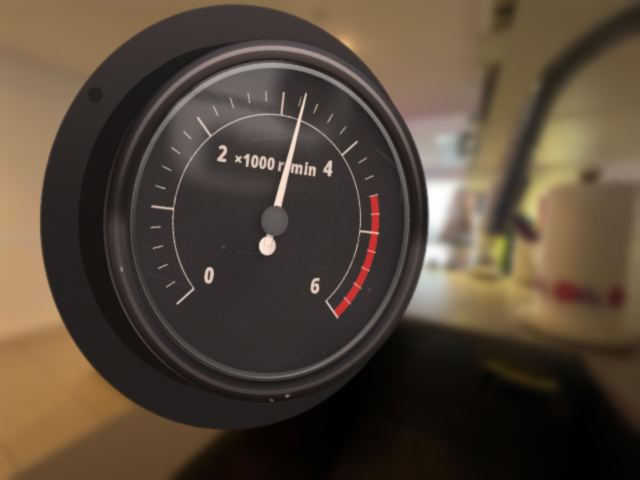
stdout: 3200 rpm
